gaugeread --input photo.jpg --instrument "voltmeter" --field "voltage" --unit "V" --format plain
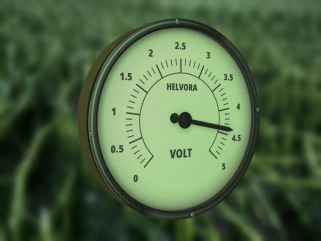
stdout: 4.4 V
